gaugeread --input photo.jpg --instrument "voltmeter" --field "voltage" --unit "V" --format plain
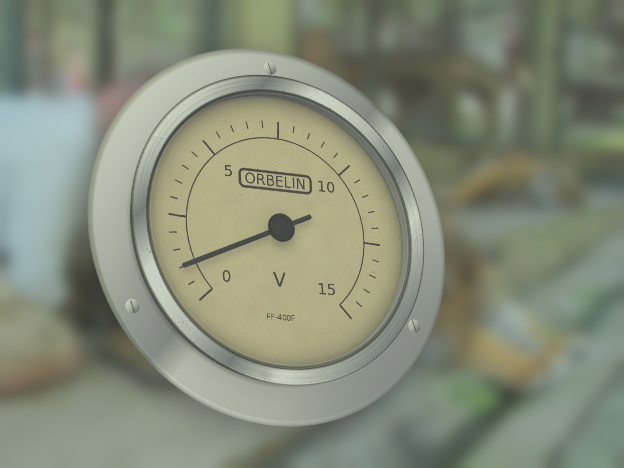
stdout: 1 V
